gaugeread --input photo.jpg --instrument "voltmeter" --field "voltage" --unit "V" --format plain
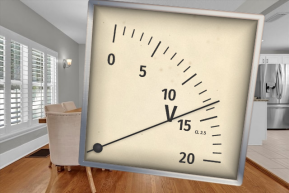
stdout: 13.5 V
